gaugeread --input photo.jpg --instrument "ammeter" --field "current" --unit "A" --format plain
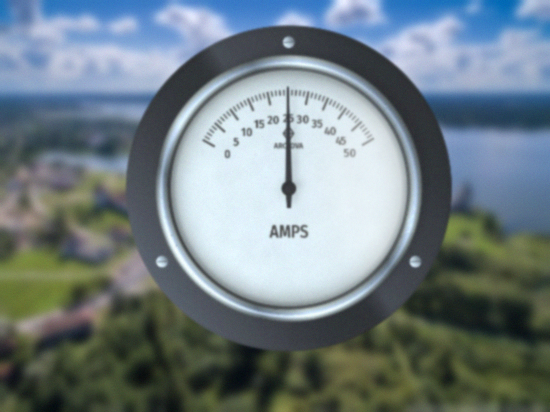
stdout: 25 A
